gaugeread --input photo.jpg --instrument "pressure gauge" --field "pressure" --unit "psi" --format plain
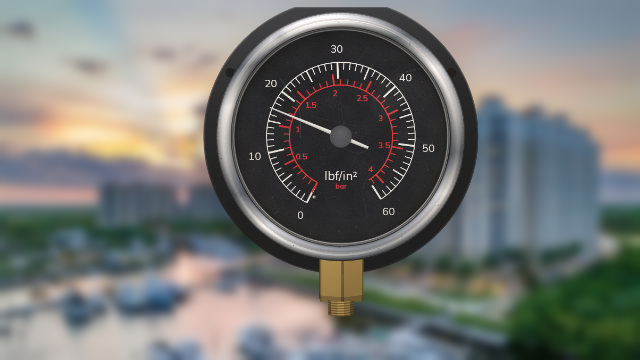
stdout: 17 psi
